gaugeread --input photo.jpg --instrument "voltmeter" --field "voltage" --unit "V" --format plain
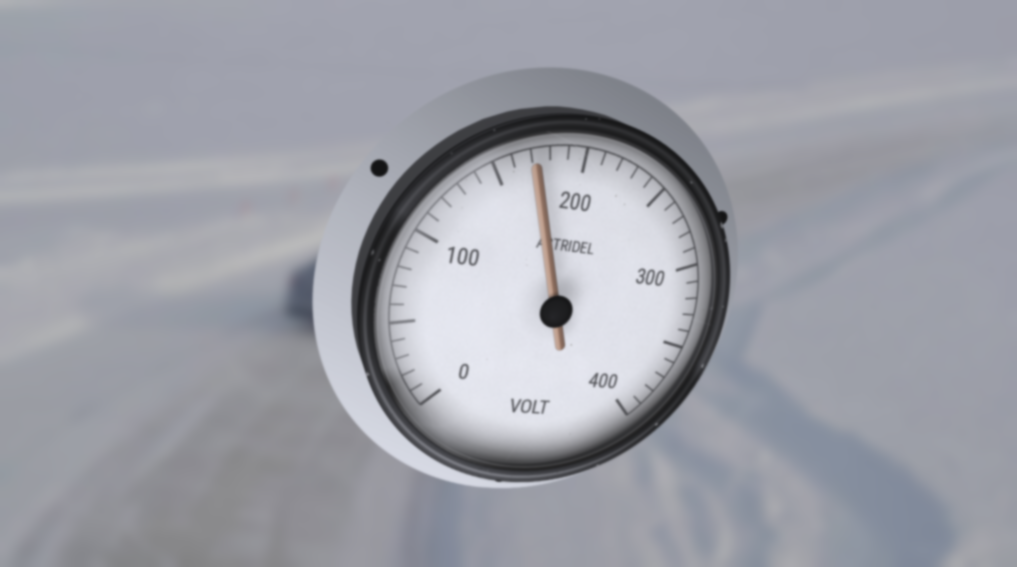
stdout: 170 V
